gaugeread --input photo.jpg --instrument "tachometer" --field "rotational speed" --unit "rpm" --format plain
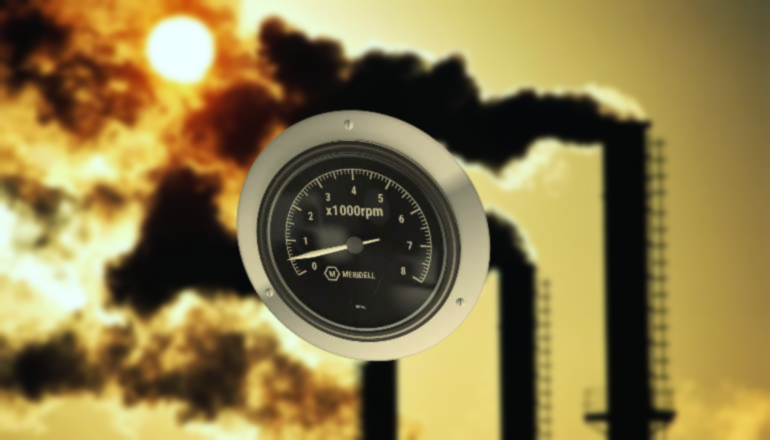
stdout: 500 rpm
